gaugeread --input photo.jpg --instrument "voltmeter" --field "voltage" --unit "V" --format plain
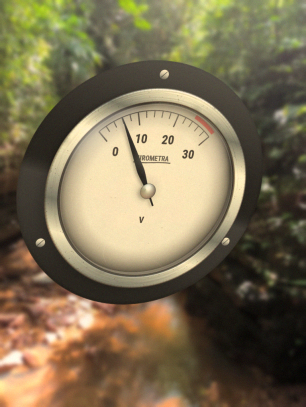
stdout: 6 V
